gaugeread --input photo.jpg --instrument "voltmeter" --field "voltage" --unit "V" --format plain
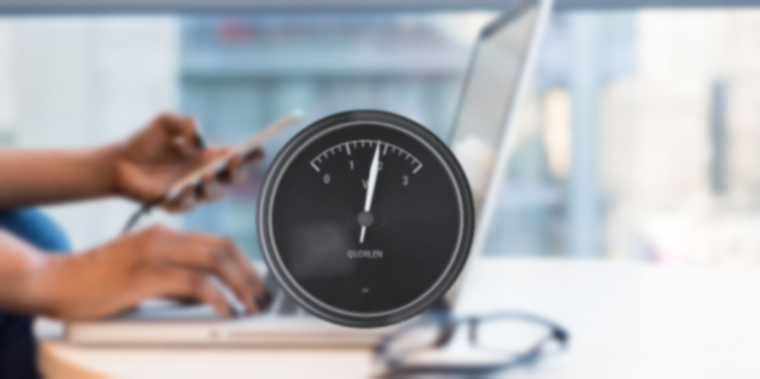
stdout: 1.8 V
